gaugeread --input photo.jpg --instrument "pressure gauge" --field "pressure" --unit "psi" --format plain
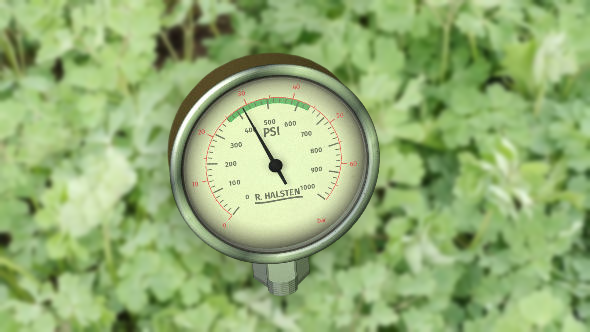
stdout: 420 psi
